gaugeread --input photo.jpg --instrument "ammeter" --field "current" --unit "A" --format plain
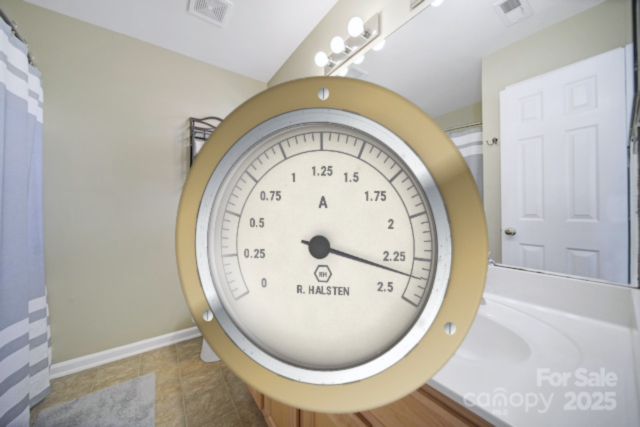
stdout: 2.35 A
